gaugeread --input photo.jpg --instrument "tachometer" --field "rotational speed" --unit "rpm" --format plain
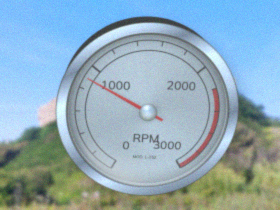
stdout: 900 rpm
